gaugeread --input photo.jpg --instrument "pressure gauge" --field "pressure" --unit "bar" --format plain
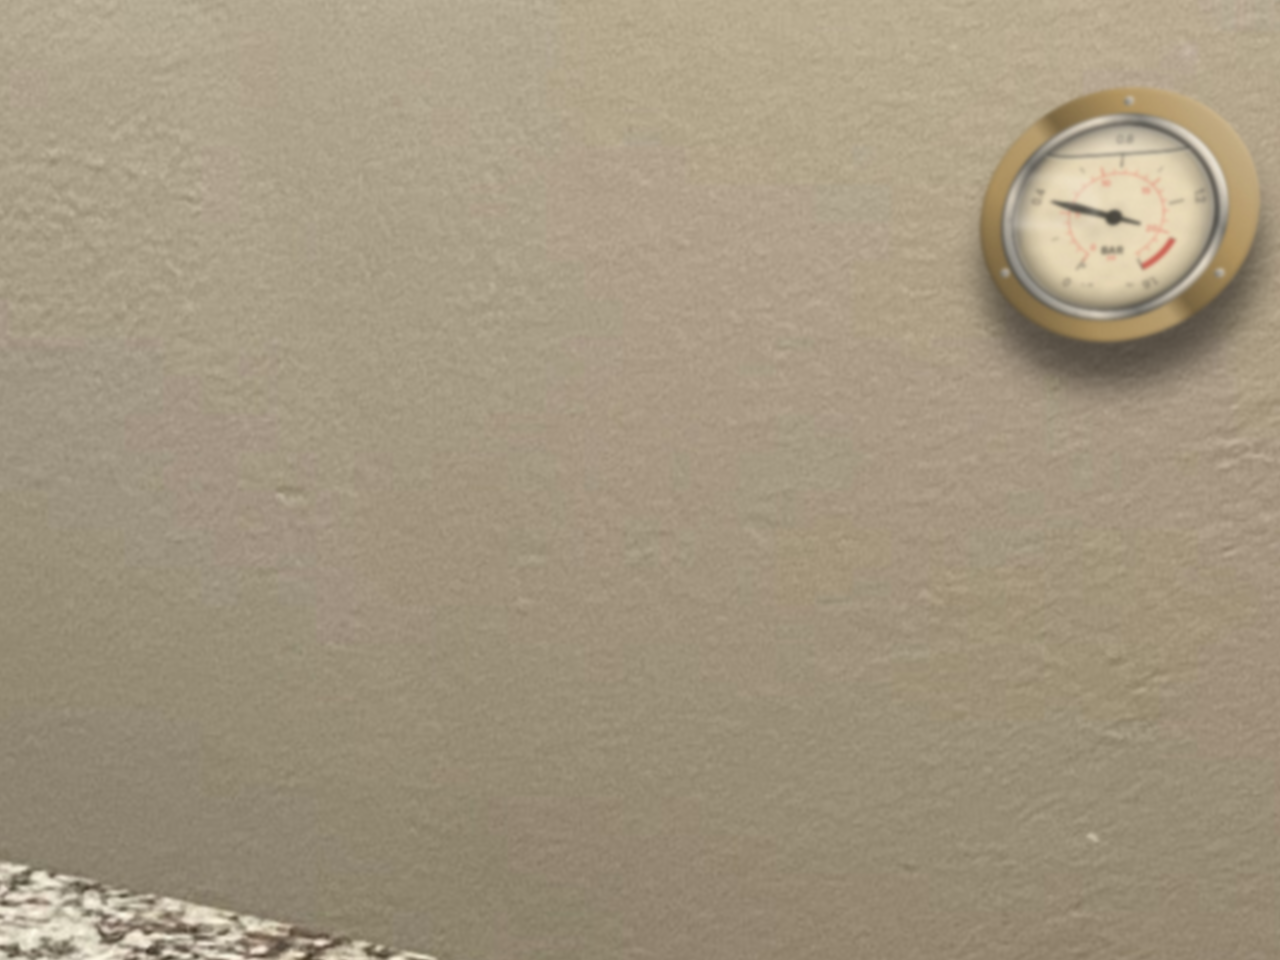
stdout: 0.4 bar
